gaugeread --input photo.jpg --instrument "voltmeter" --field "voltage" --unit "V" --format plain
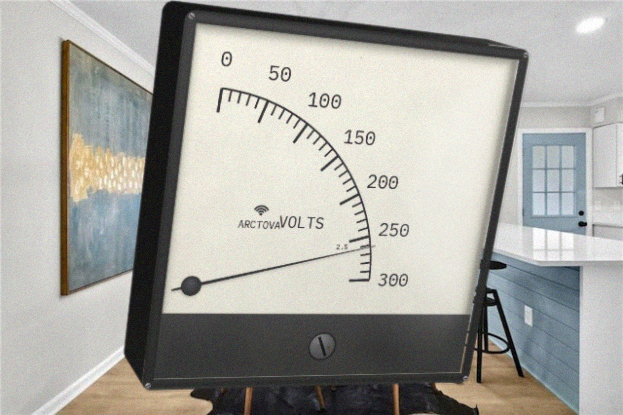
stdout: 260 V
